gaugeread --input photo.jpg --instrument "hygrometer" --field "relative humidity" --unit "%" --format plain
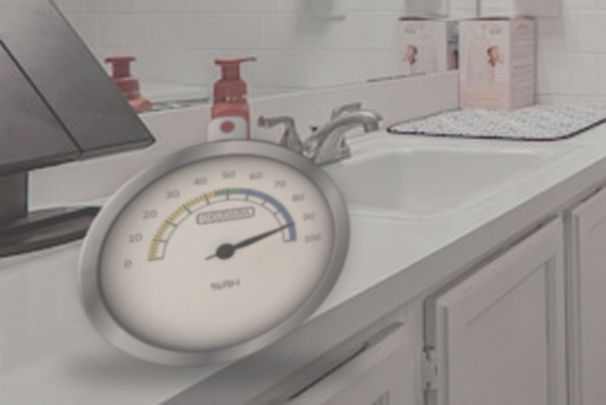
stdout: 90 %
